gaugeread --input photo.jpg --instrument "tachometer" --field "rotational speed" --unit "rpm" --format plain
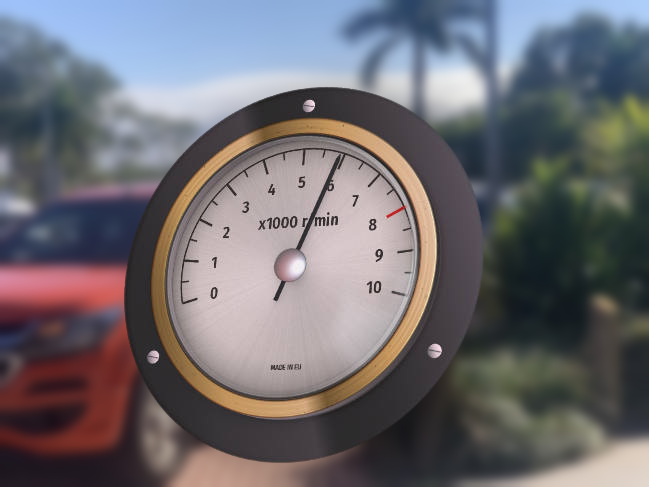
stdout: 6000 rpm
